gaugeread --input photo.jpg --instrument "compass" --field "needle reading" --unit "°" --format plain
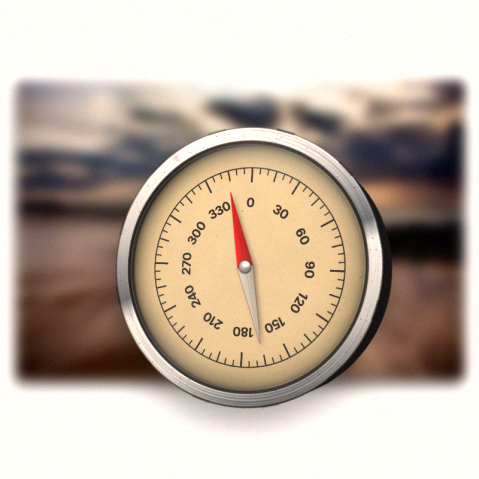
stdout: 345 °
